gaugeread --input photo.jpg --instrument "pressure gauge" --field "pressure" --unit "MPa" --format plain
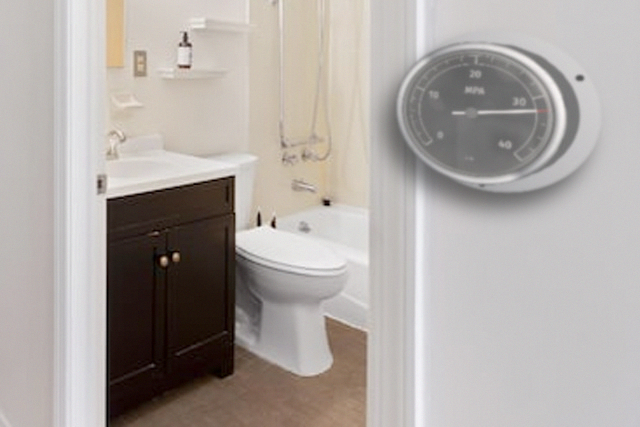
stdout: 32 MPa
